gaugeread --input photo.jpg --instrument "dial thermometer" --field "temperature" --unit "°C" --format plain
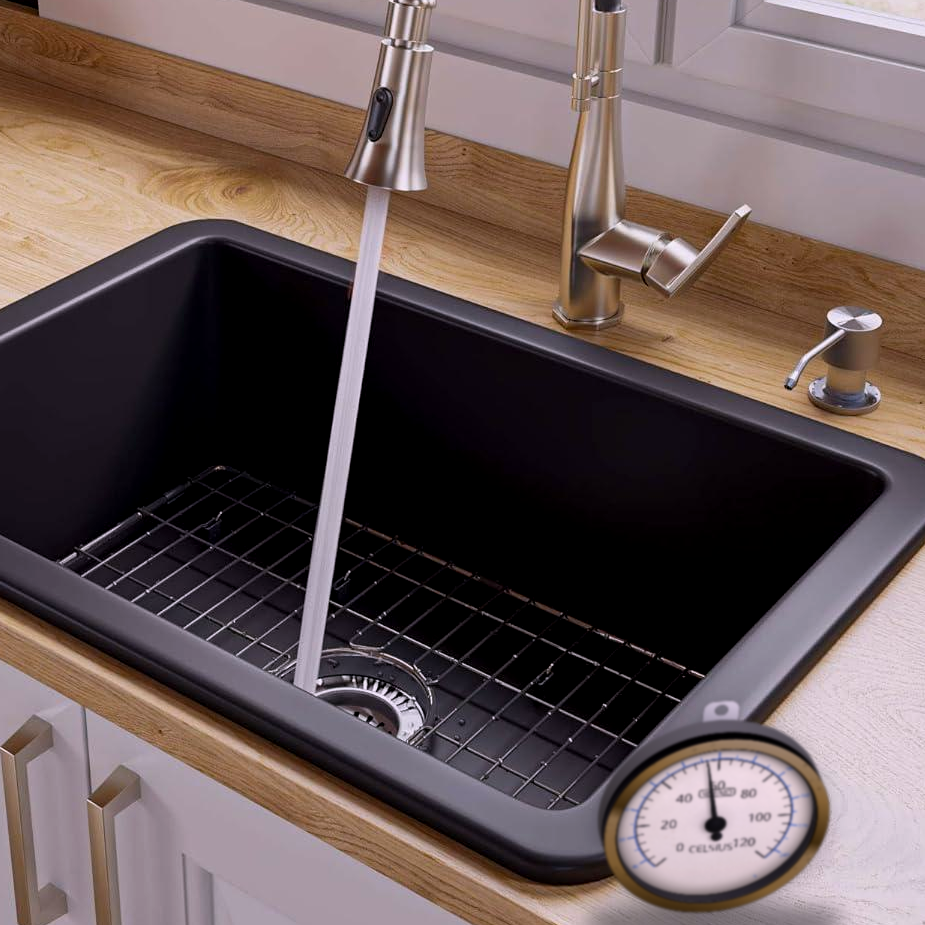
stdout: 56 °C
